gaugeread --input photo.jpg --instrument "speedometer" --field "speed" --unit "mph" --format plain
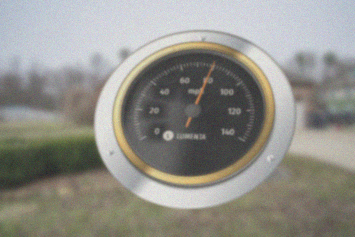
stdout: 80 mph
